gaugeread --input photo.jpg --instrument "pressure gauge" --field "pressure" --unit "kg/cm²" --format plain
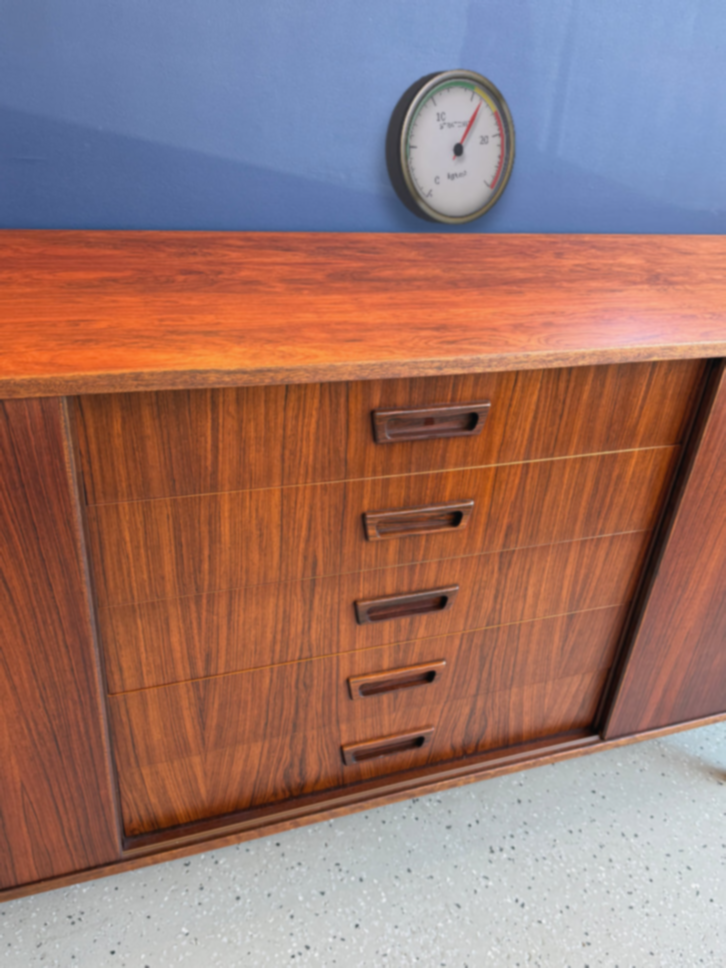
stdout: 16 kg/cm²
